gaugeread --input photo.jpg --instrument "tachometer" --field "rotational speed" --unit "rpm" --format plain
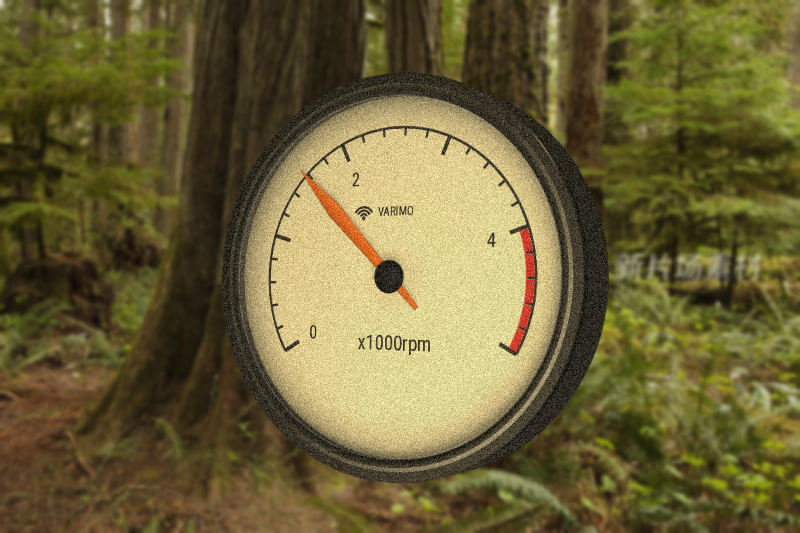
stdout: 1600 rpm
